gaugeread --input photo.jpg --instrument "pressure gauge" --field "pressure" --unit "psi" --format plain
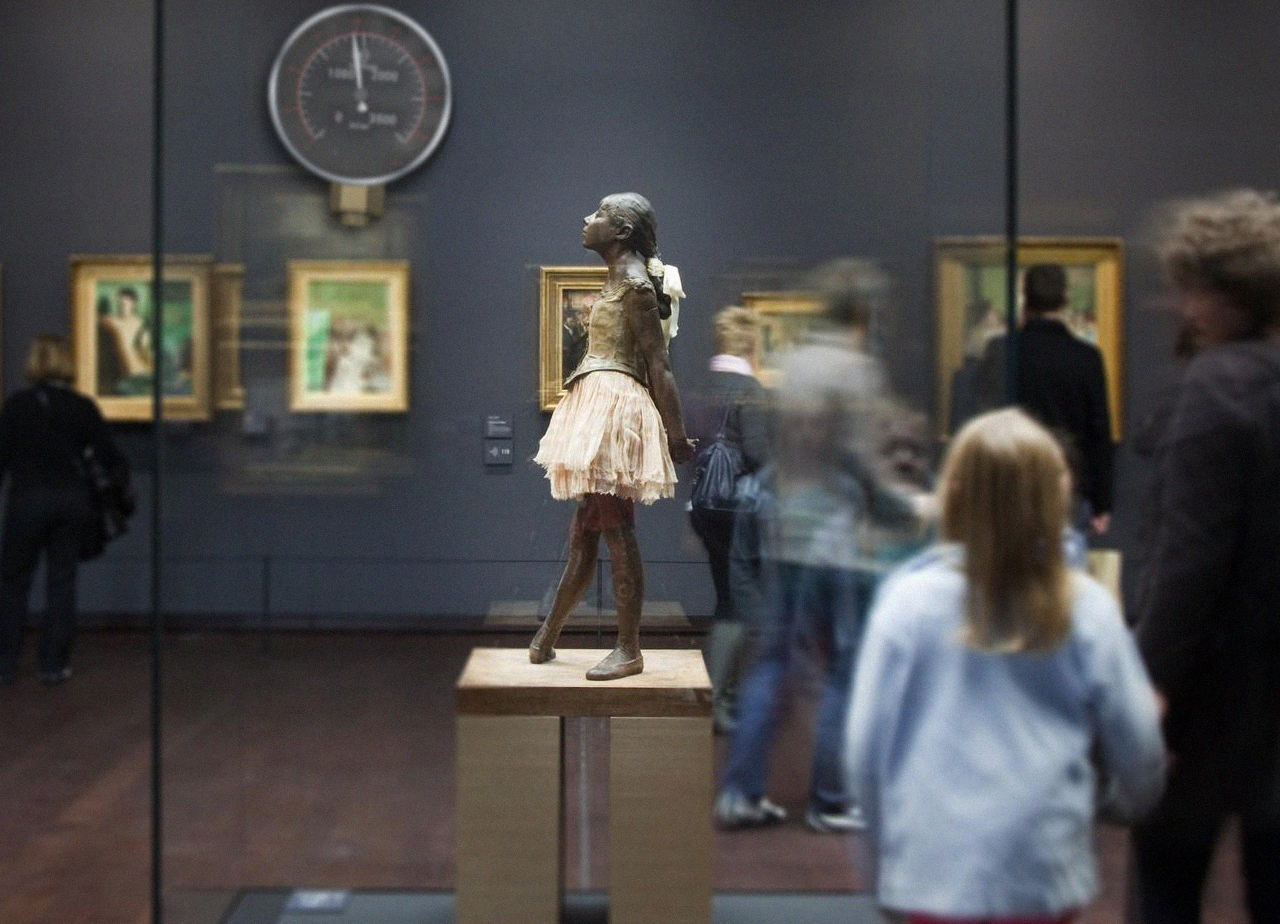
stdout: 1400 psi
